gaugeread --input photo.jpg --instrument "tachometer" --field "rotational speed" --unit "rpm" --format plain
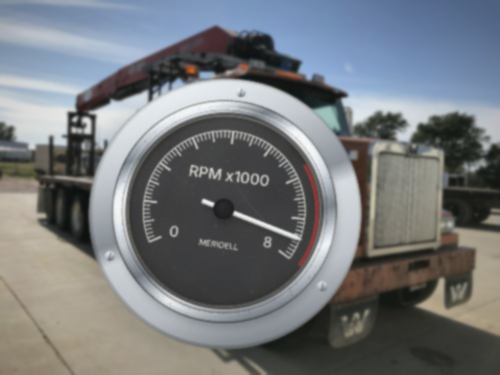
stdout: 7500 rpm
